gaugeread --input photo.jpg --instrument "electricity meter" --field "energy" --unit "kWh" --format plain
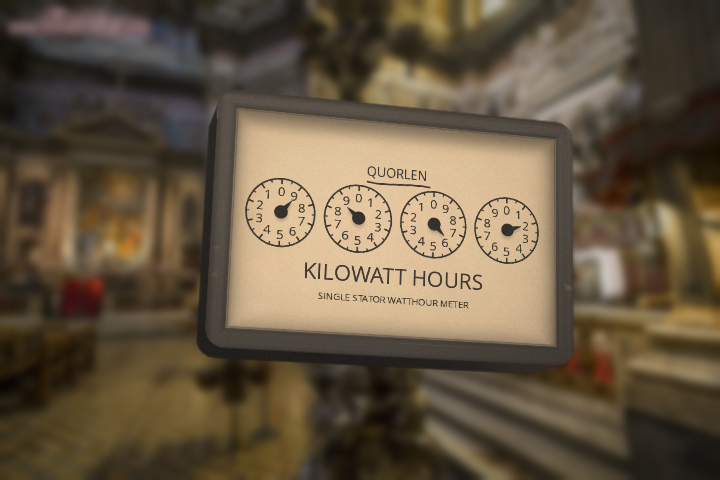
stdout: 8862 kWh
